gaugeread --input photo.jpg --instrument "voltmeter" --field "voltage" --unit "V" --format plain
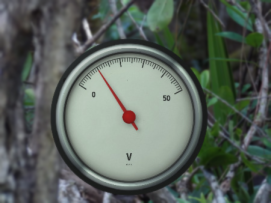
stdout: 10 V
